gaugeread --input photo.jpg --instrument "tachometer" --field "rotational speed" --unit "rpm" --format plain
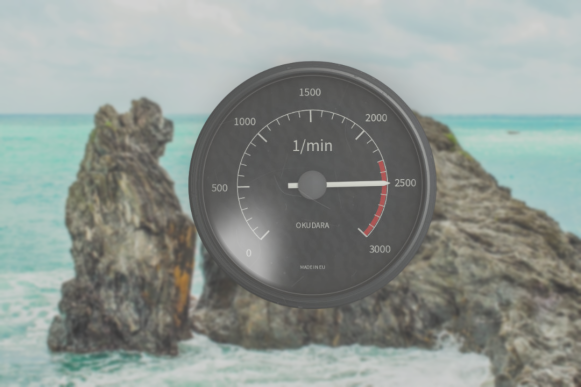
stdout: 2500 rpm
